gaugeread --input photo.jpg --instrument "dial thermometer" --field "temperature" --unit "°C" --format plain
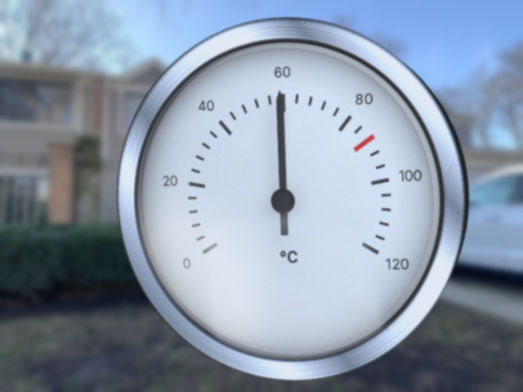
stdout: 60 °C
